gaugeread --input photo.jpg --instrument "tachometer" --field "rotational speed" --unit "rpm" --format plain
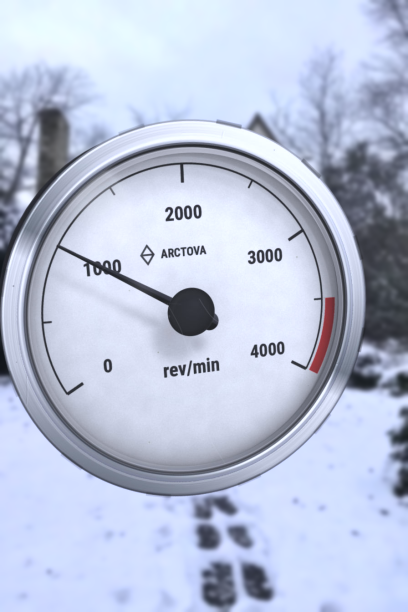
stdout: 1000 rpm
